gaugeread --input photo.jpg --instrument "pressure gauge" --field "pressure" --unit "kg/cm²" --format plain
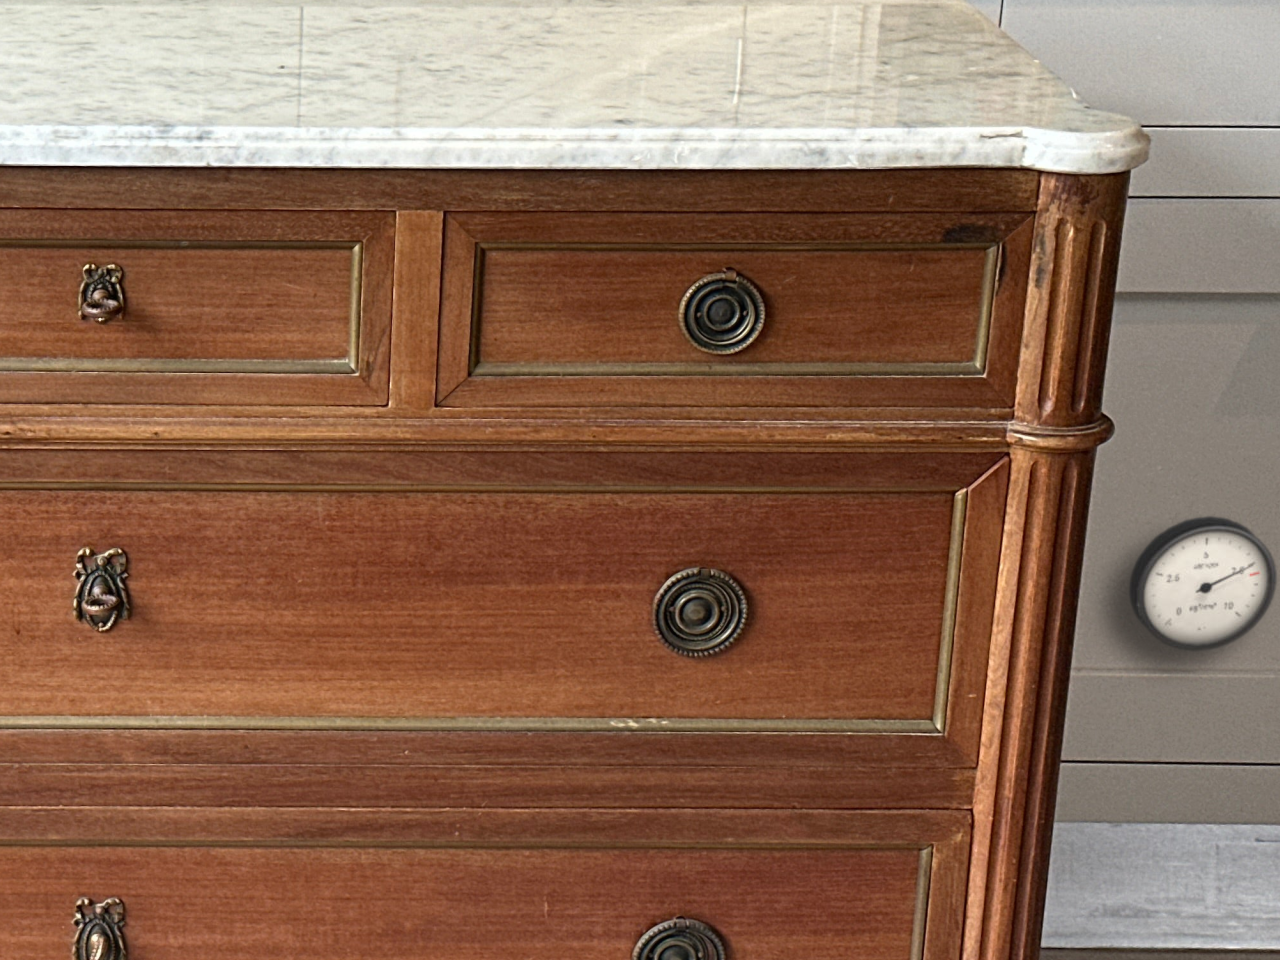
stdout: 7.5 kg/cm²
